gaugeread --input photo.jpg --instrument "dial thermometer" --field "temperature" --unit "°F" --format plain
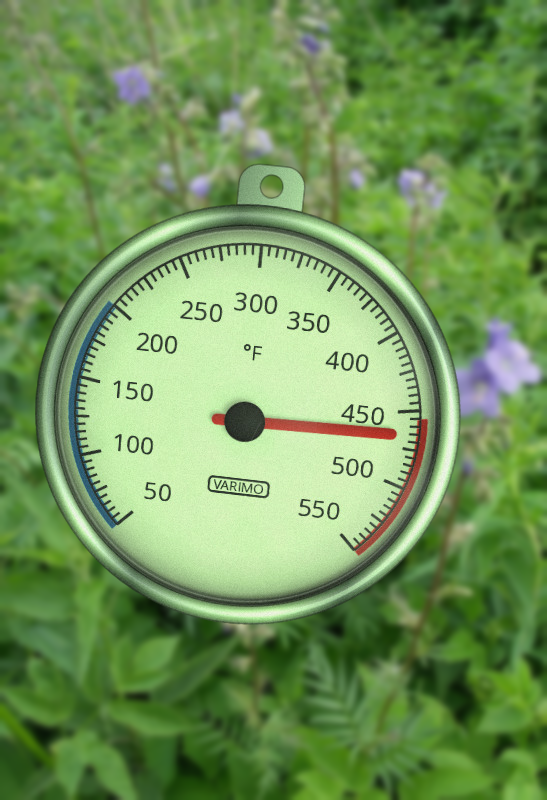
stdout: 465 °F
